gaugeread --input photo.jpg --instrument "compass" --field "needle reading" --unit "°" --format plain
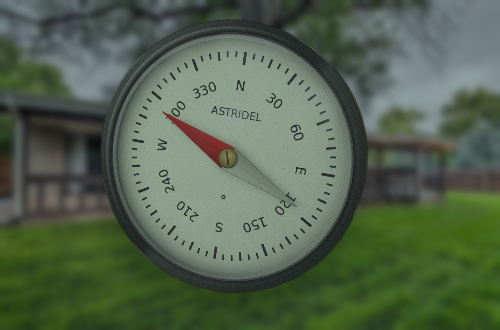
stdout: 295 °
